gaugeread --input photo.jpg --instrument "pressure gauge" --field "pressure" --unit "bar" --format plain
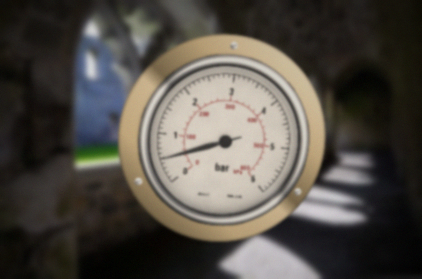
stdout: 0.5 bar
